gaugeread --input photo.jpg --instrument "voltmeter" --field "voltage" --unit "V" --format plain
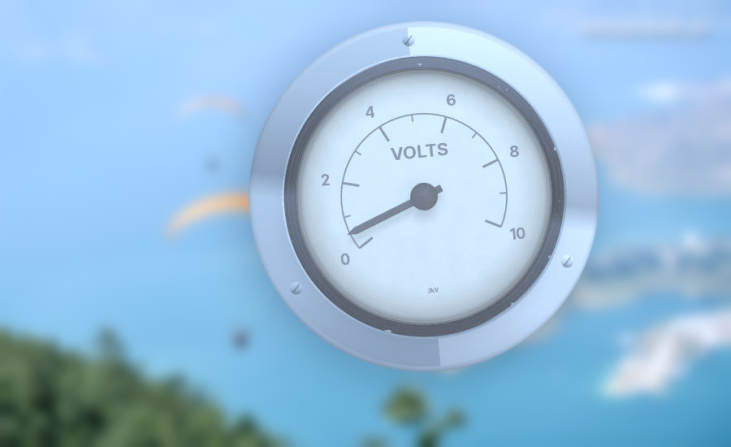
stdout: 0.5 V
